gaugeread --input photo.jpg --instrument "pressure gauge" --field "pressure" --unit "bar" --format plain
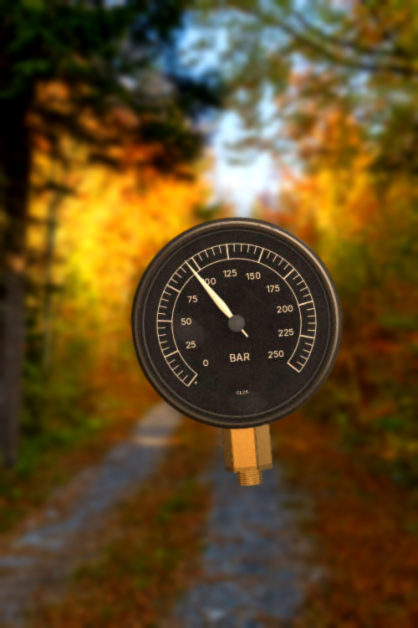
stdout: 95 bar
